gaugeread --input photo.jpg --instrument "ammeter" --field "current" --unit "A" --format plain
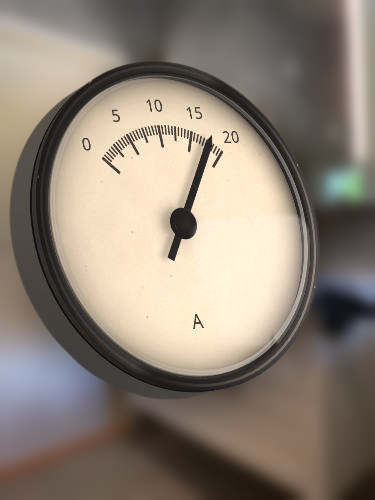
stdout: 17.5 A
